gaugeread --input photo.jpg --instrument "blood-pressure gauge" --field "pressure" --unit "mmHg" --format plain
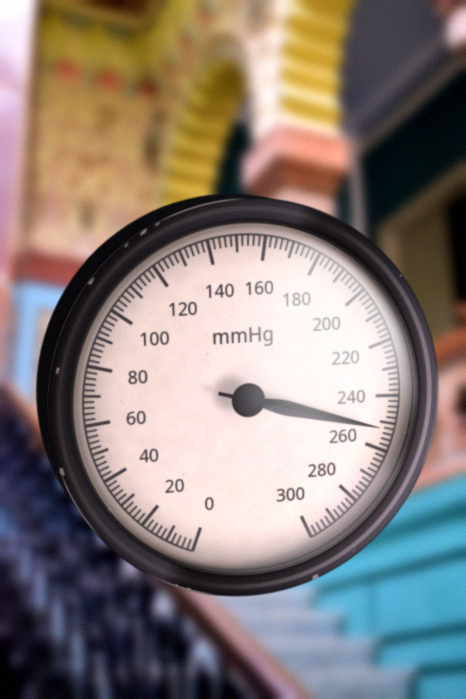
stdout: 252 mmHg
